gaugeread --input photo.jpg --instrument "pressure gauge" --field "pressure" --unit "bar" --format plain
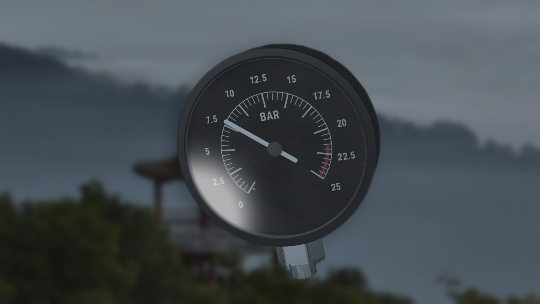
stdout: 8 bar
